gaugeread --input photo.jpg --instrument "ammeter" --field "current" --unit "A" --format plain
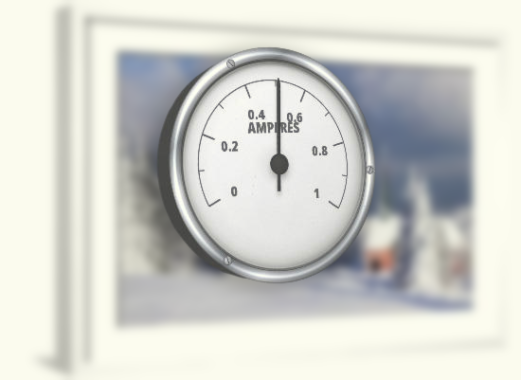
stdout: 0.5 A
